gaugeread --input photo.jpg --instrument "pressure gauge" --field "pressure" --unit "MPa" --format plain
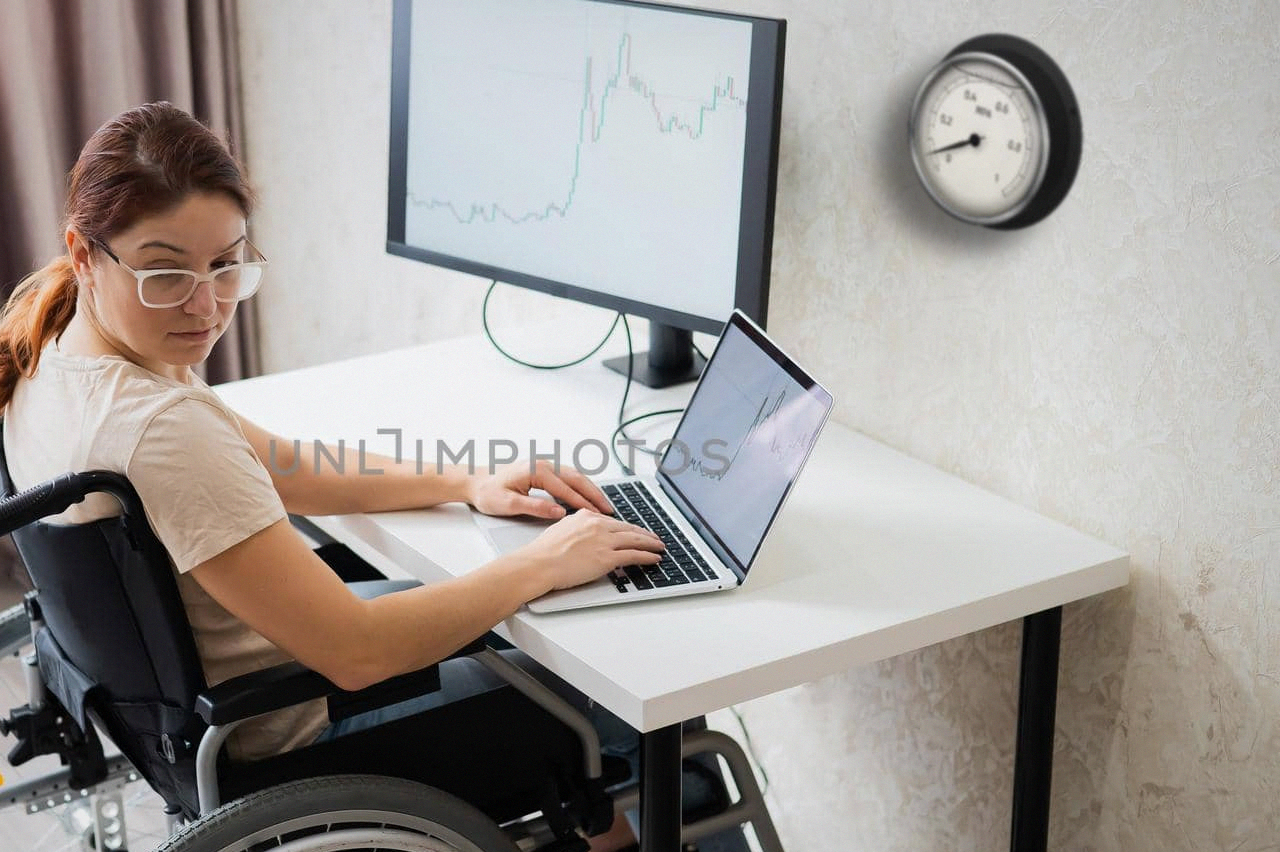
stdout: 0.05 MPa
